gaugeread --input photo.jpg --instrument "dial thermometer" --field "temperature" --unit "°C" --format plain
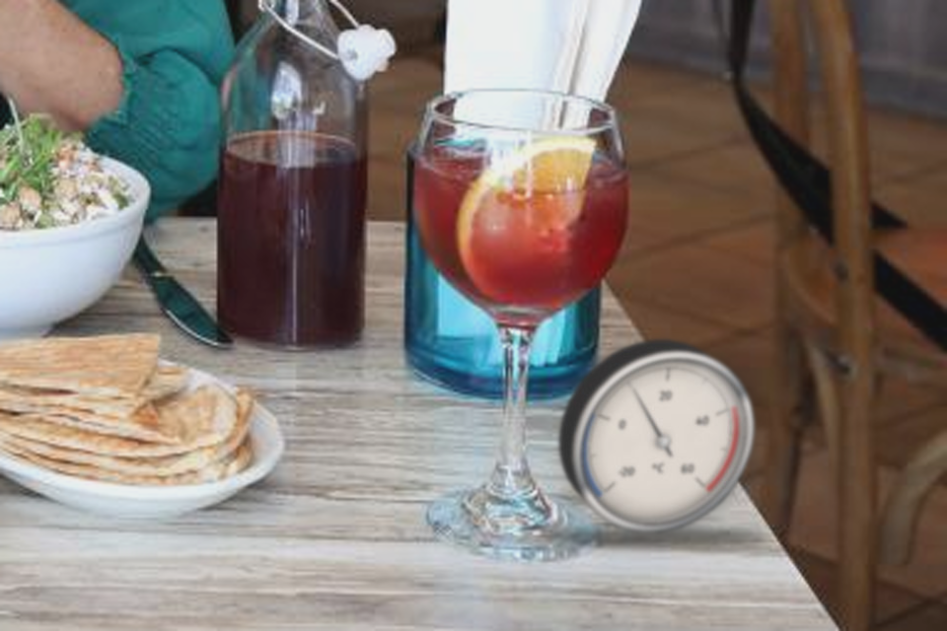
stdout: 10 °C
